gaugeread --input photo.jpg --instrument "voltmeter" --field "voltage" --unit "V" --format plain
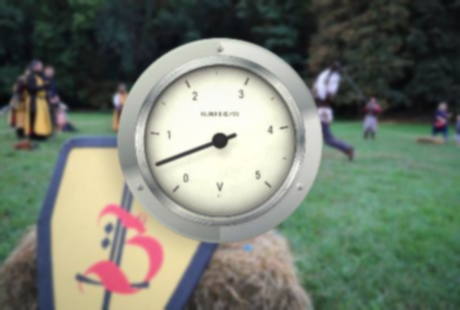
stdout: 0.5 V
